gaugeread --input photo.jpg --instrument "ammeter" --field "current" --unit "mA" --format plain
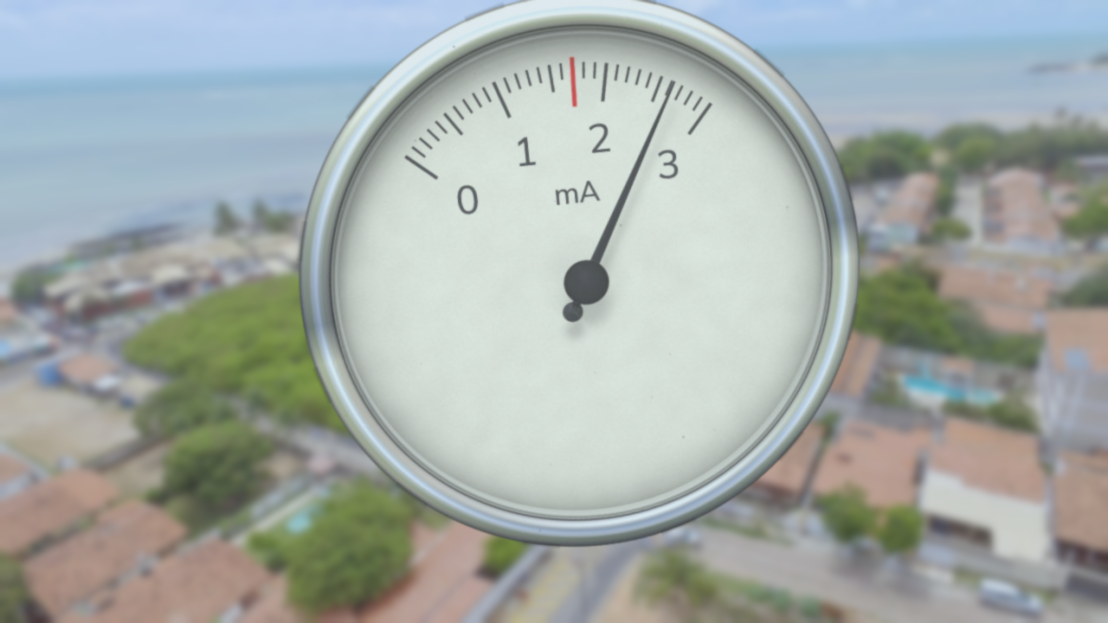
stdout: 2.6 mA
